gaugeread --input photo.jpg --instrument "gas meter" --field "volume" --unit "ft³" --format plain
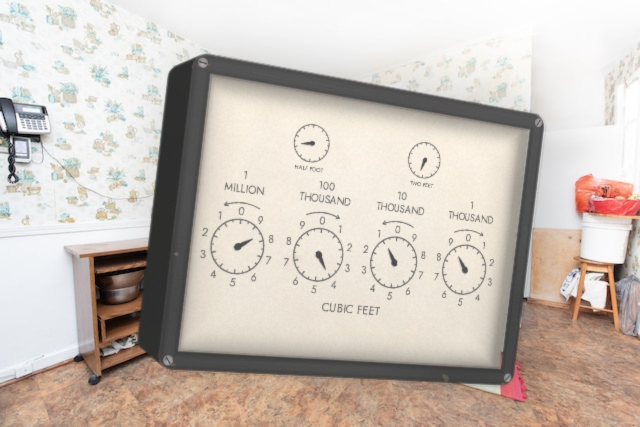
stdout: 840900 ft³
